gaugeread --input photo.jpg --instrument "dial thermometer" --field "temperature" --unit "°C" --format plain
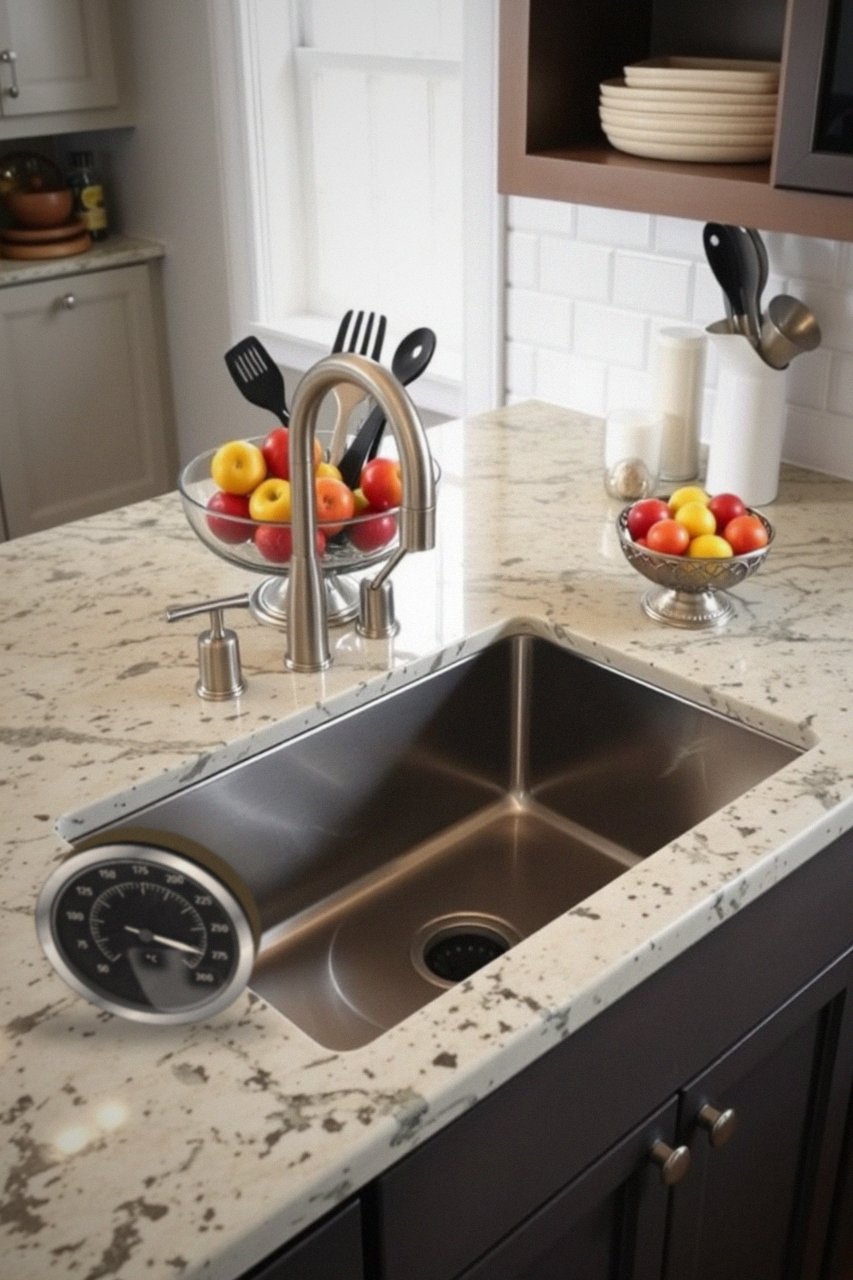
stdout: 275 °C
